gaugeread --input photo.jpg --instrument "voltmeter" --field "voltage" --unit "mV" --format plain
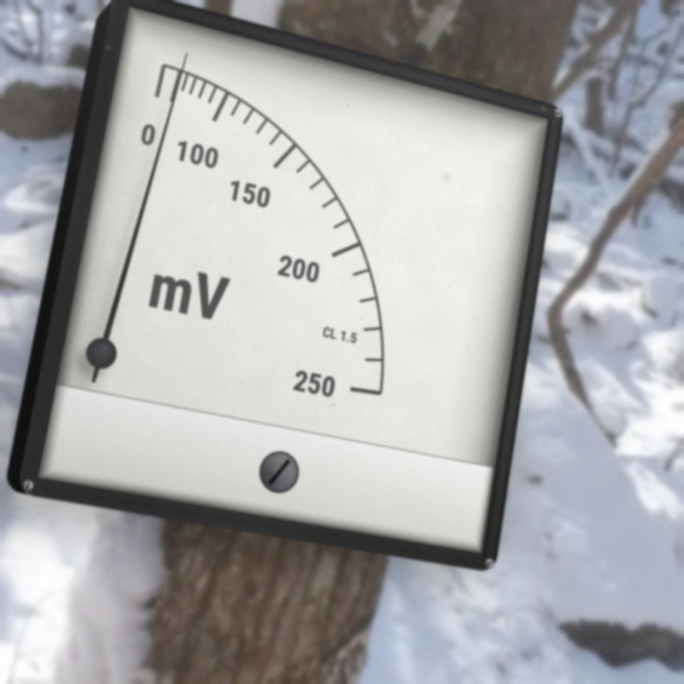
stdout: 50 mV
